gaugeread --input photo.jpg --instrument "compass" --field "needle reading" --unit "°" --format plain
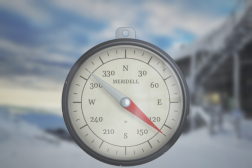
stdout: 130 °
